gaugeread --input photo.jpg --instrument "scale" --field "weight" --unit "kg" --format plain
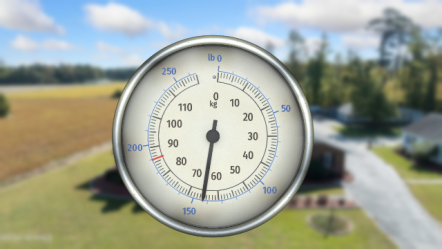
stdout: 65 kg
